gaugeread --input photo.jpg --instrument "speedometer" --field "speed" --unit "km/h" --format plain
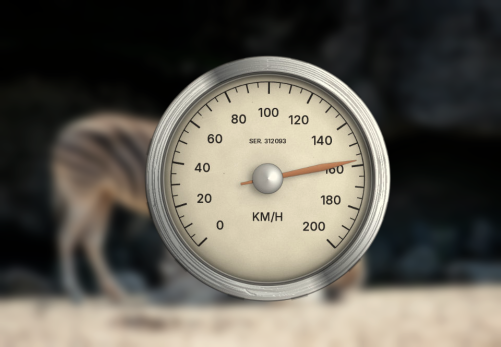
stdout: 157.5 km/h
